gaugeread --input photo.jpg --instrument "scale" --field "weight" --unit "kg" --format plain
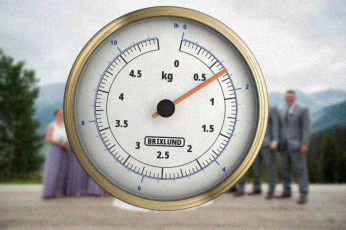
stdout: 0.65 kg
